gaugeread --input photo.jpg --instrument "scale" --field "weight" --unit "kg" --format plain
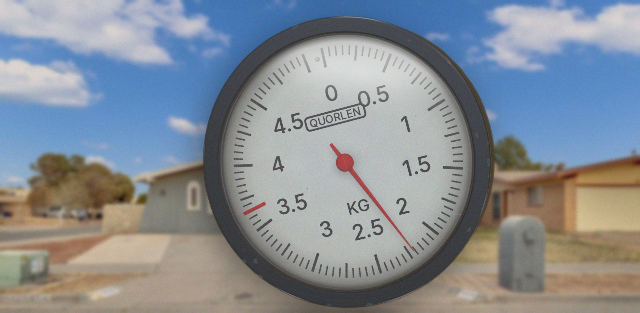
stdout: 2.2 kg
